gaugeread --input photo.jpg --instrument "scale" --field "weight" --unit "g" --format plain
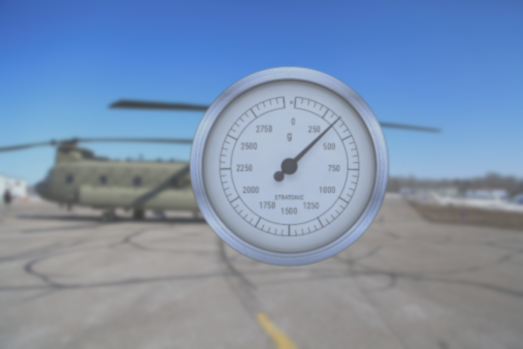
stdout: 350 g
